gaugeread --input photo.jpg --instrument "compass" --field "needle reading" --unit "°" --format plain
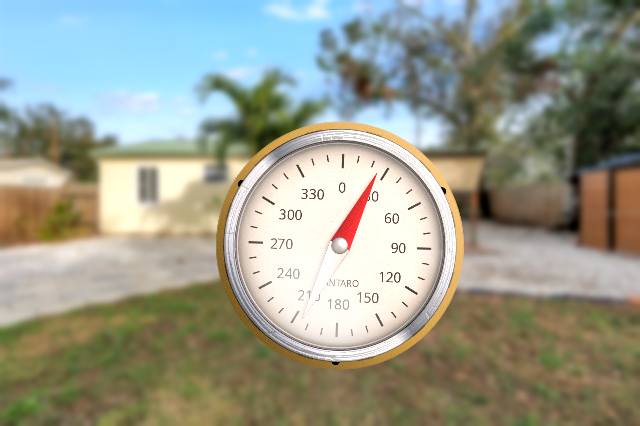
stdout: 25 °
